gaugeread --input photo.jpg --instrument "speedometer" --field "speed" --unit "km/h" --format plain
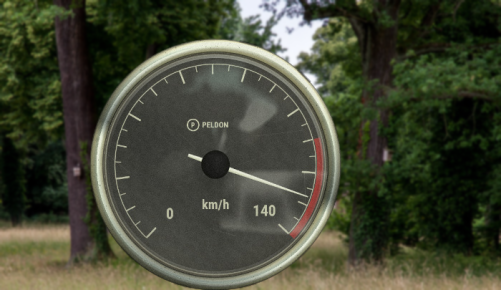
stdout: 127.5 km/h
